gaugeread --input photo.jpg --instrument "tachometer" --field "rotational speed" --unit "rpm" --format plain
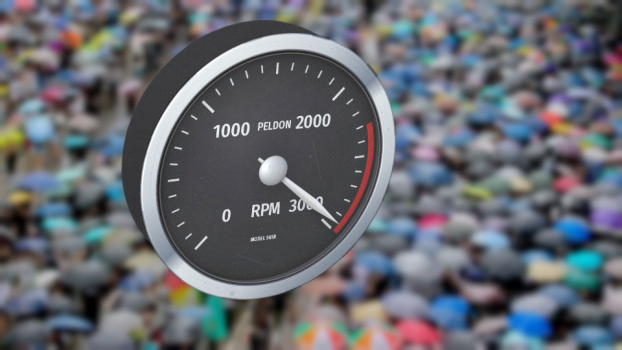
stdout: 2950 rpm
